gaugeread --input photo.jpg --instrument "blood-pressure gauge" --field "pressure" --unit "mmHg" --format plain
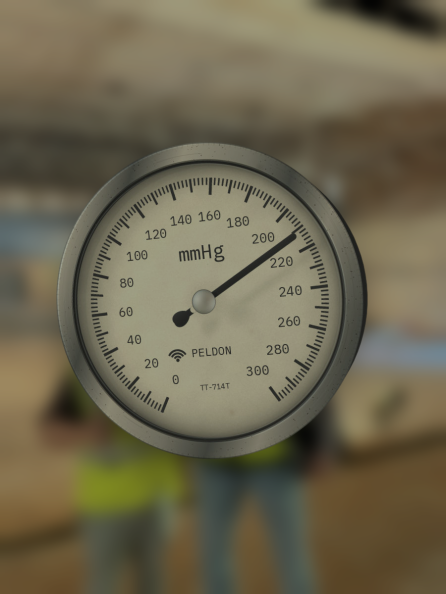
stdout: 212 mmHg
